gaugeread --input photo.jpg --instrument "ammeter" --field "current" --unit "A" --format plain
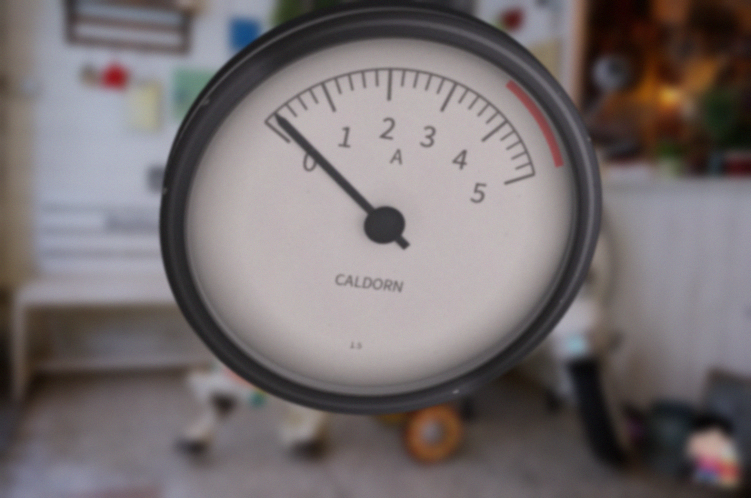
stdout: 0.2 A
